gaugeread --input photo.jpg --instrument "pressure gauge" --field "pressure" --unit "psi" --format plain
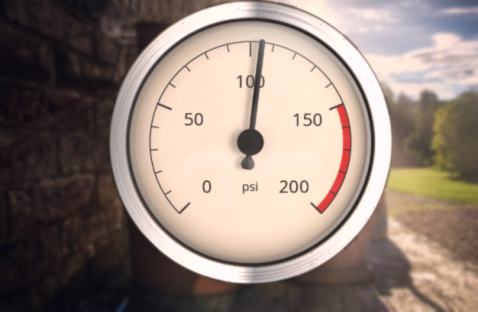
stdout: 105 psi
